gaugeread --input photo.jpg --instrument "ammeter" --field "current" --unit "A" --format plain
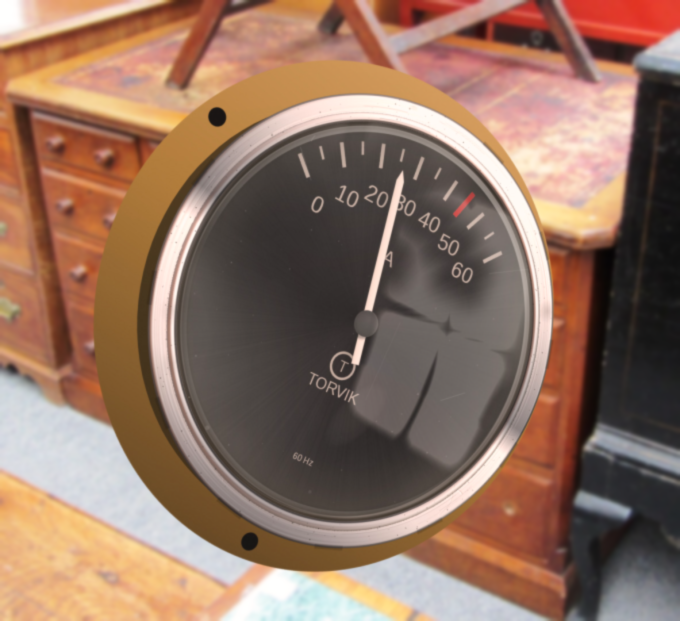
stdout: 25 A
